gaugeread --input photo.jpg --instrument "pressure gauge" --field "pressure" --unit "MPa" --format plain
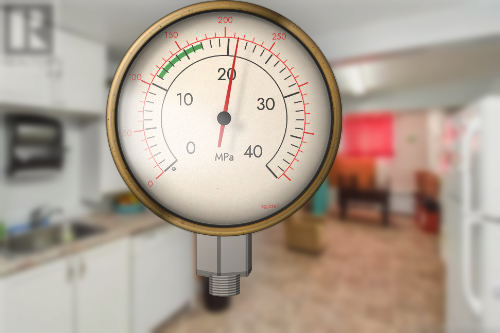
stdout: 21 MPa
